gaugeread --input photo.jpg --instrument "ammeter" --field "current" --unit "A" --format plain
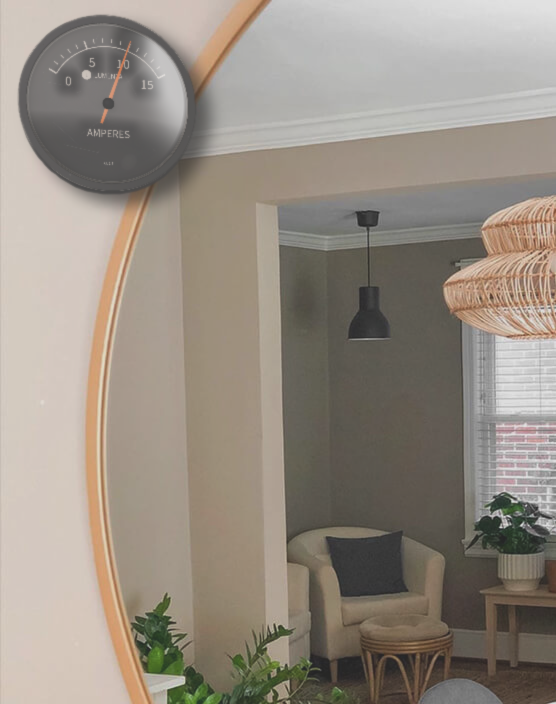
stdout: 10 A
